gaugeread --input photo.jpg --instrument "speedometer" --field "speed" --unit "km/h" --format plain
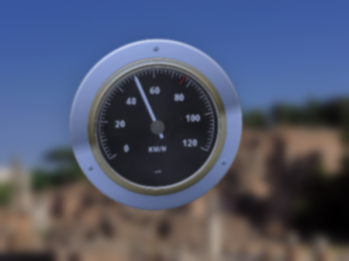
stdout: 50 km/h
